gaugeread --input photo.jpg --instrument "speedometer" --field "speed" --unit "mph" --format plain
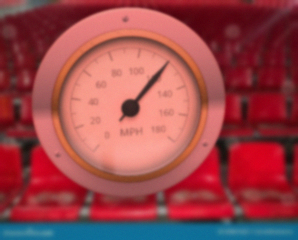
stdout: 120 mph
